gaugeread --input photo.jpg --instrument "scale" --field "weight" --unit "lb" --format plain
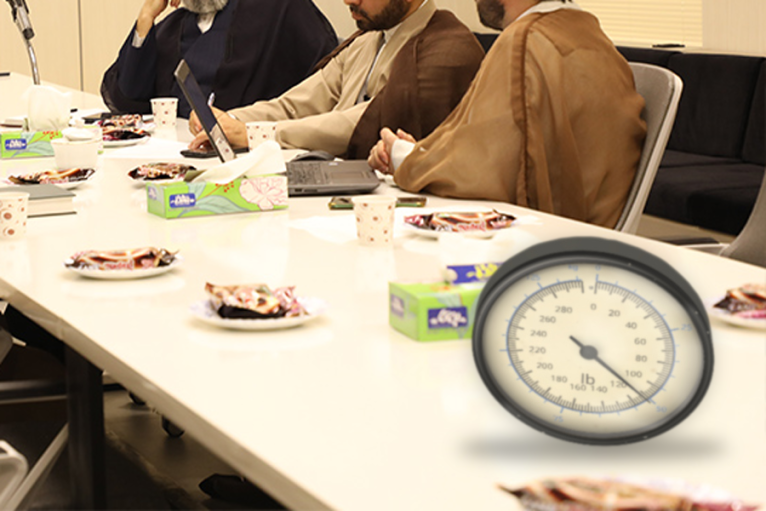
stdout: 110 lb
